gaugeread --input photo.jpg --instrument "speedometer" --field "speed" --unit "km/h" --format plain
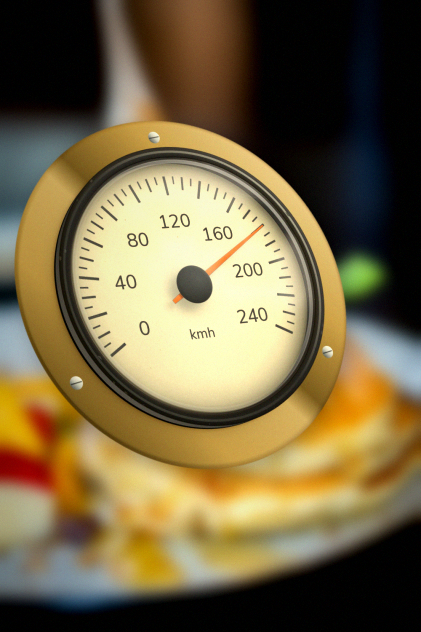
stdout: 180 km/h
